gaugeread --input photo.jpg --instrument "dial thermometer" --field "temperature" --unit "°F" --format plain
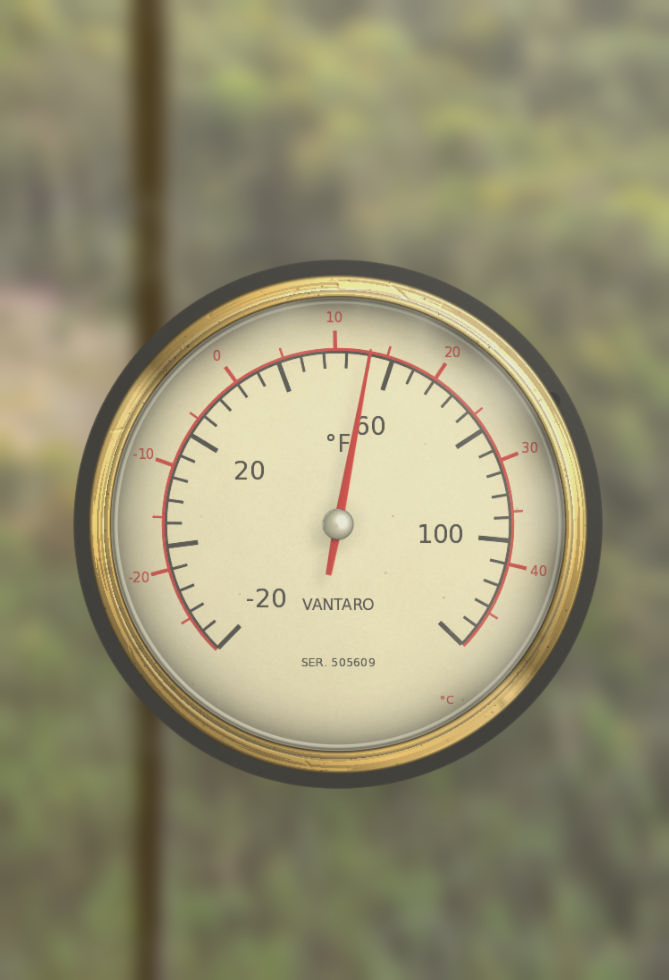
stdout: 56 °F
